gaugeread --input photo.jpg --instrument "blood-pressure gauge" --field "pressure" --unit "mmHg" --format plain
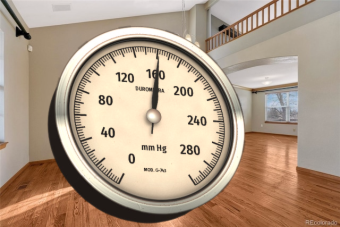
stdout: 160 mmHg
